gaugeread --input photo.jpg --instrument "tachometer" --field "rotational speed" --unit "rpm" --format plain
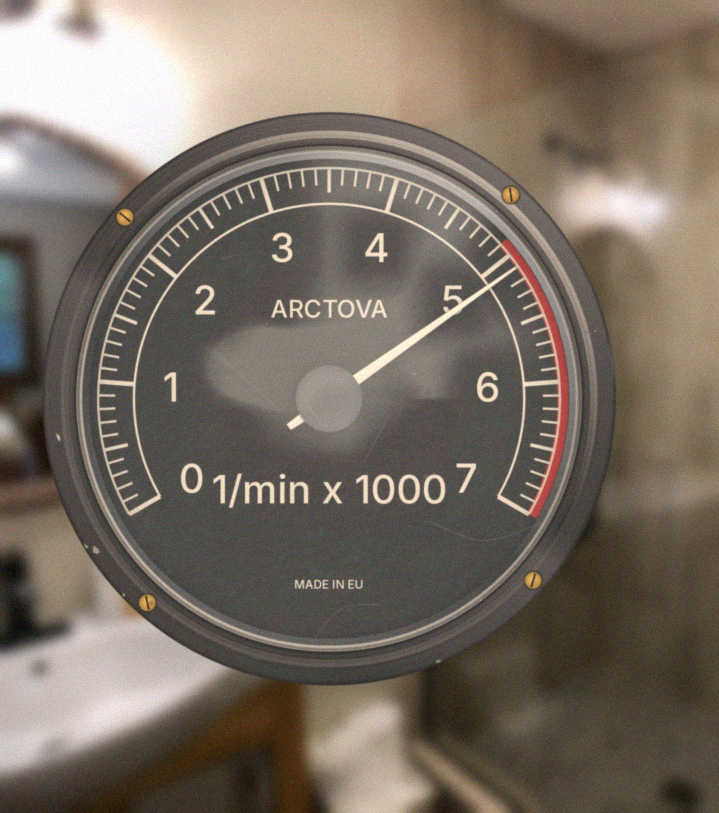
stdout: 5100 rpm
